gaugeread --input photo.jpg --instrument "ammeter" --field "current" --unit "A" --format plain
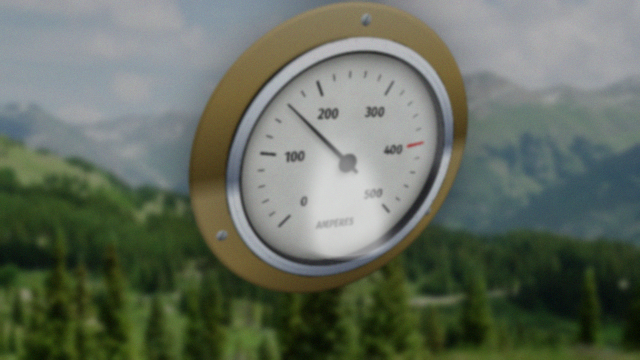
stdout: 160 A
